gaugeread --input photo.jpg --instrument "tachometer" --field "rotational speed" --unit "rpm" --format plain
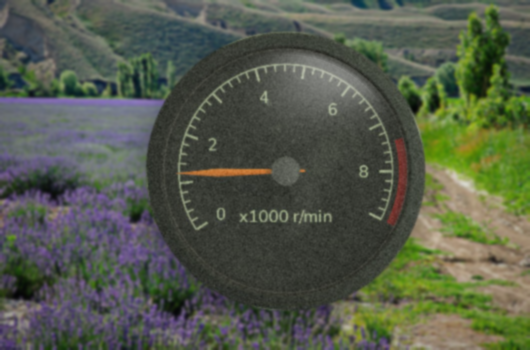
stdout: 1200 rpm
